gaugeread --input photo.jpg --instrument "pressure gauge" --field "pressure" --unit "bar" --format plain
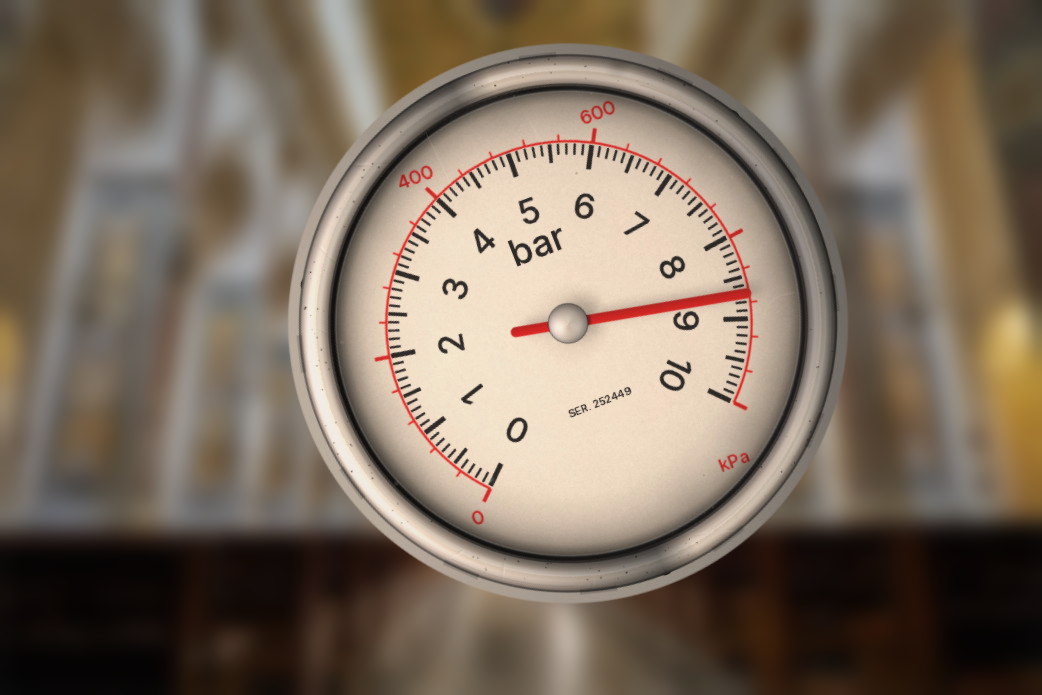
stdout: 8.7 bar
